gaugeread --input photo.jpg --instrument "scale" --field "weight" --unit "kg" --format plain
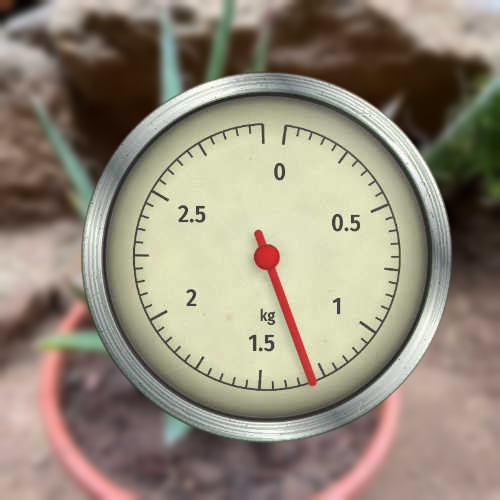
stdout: 1.3 kg
